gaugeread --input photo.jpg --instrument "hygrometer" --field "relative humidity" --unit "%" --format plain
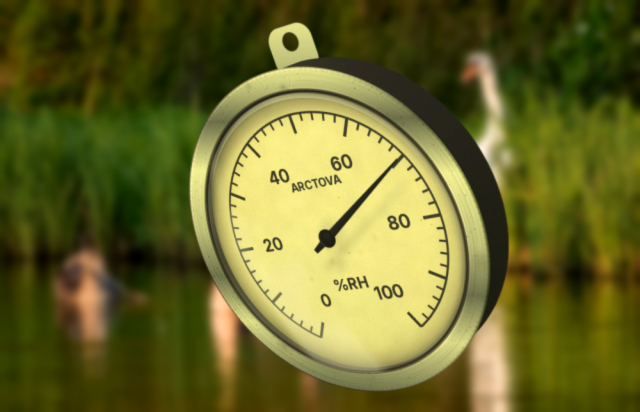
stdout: 70 %
